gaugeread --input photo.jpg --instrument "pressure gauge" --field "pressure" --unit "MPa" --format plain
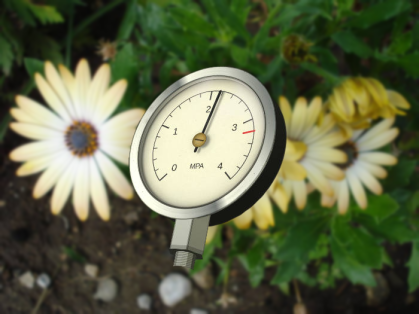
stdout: 2.2 MPa
